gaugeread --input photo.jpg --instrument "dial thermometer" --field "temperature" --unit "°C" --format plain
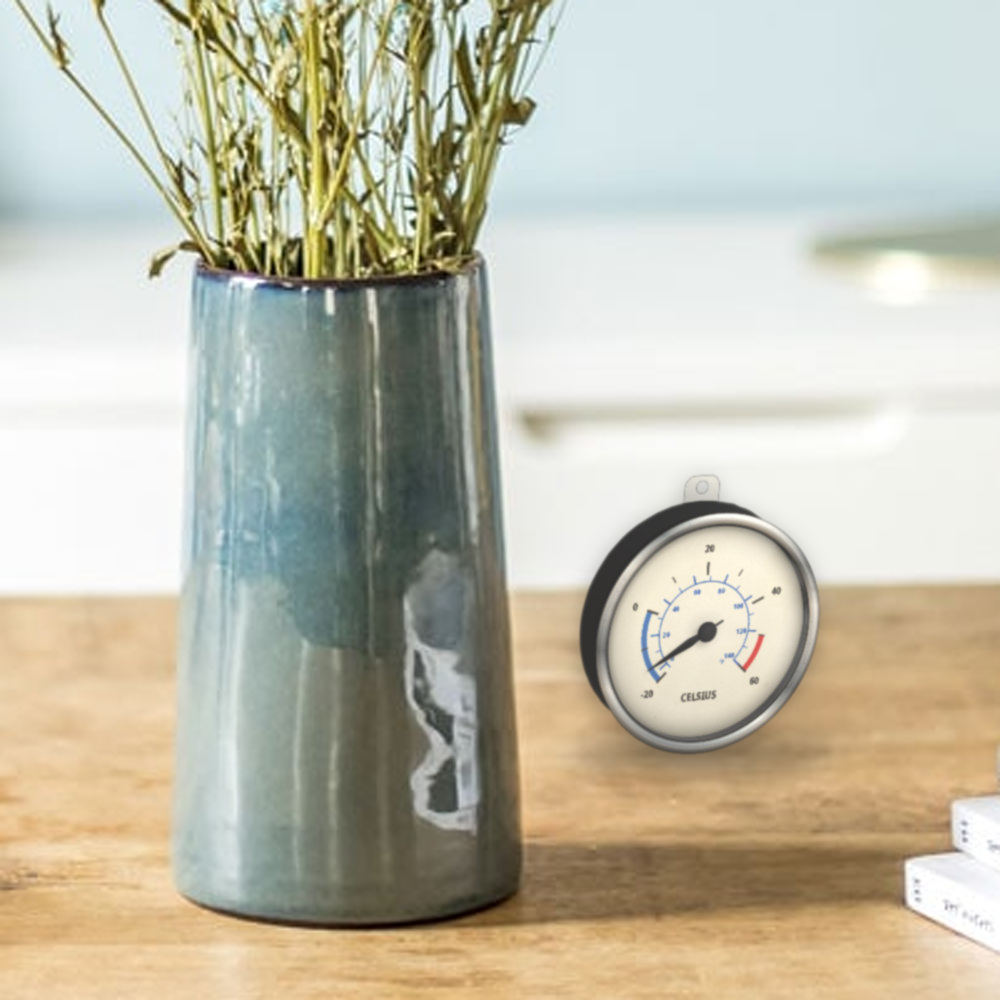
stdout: -15 °C
